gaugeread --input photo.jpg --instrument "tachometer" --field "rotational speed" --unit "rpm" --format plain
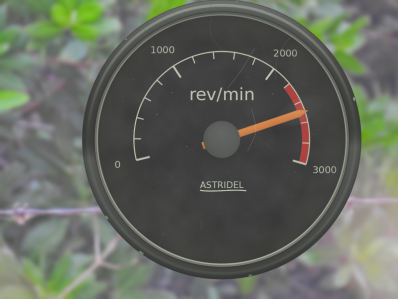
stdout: 2500 rpm
